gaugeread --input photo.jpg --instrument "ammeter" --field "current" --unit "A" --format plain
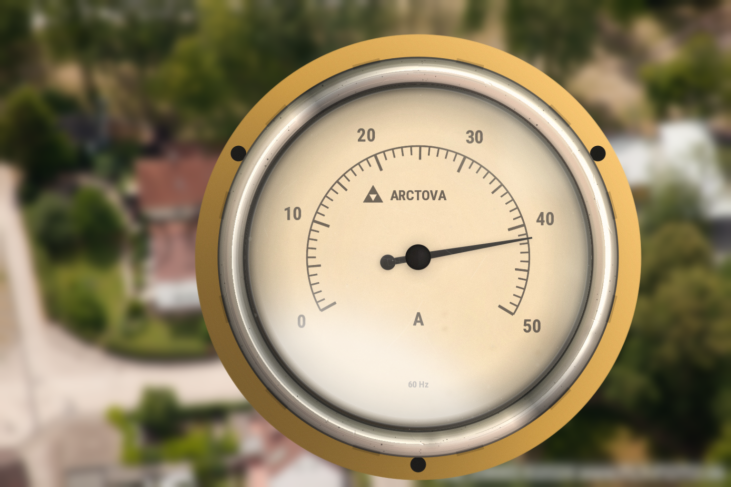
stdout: 41.5 A
